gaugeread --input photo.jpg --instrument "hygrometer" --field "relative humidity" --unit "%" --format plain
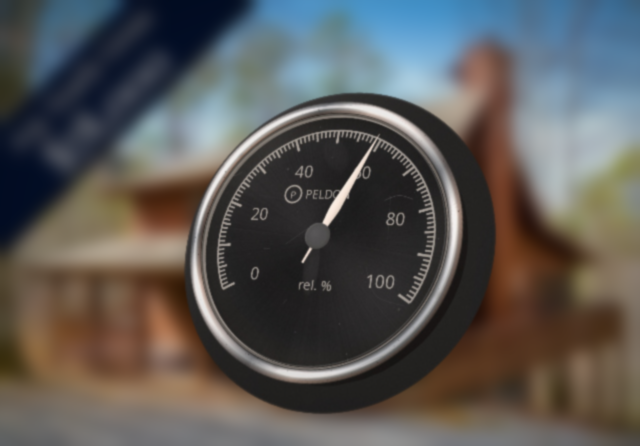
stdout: 60 %
